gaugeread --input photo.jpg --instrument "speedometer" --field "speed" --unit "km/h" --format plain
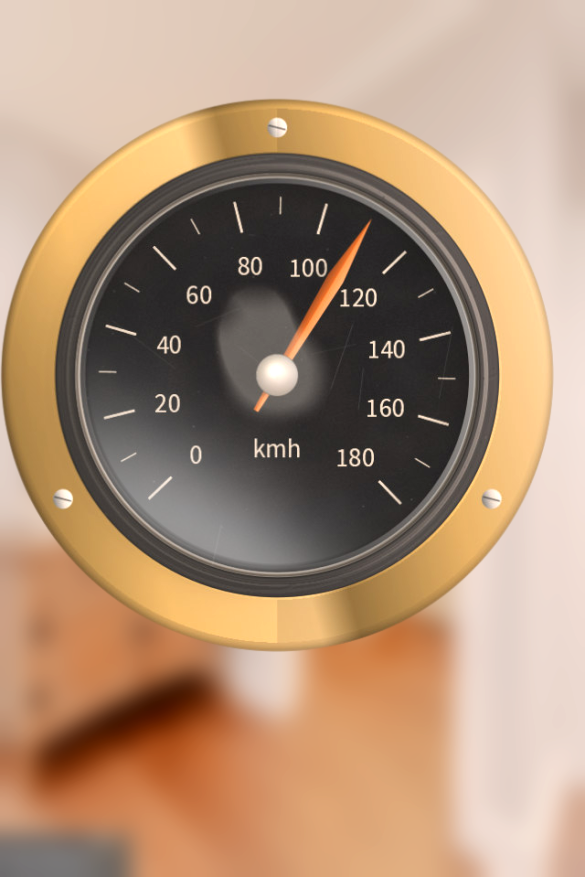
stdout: 110 km/h
